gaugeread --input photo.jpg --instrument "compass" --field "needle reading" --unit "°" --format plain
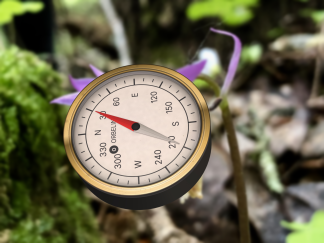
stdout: 30 °
